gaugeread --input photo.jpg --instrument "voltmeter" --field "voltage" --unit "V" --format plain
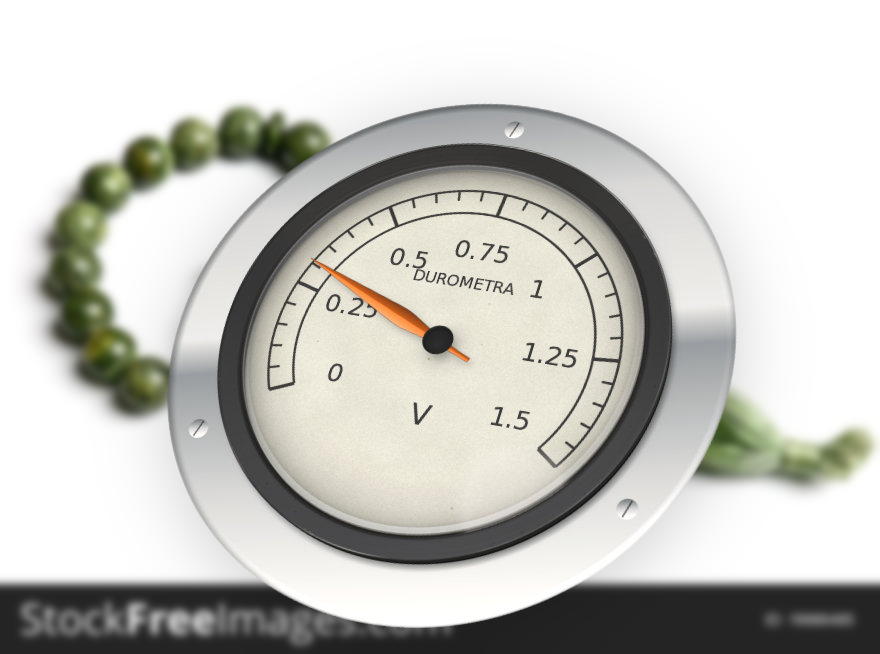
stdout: 0.3 V
